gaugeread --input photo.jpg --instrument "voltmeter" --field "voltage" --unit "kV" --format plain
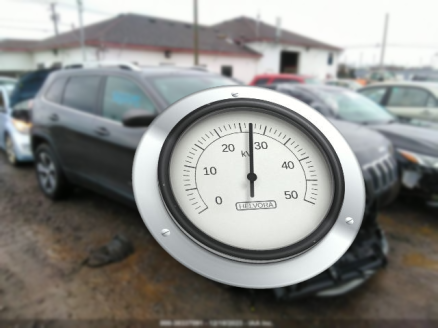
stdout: 27 kV
